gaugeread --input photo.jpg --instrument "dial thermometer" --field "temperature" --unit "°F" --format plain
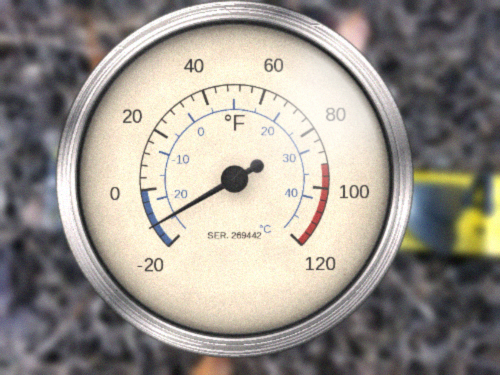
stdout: -12 °F
